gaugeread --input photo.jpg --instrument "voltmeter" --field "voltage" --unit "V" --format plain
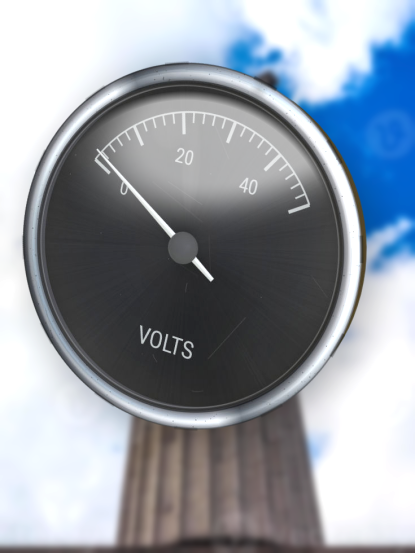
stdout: 2 V
